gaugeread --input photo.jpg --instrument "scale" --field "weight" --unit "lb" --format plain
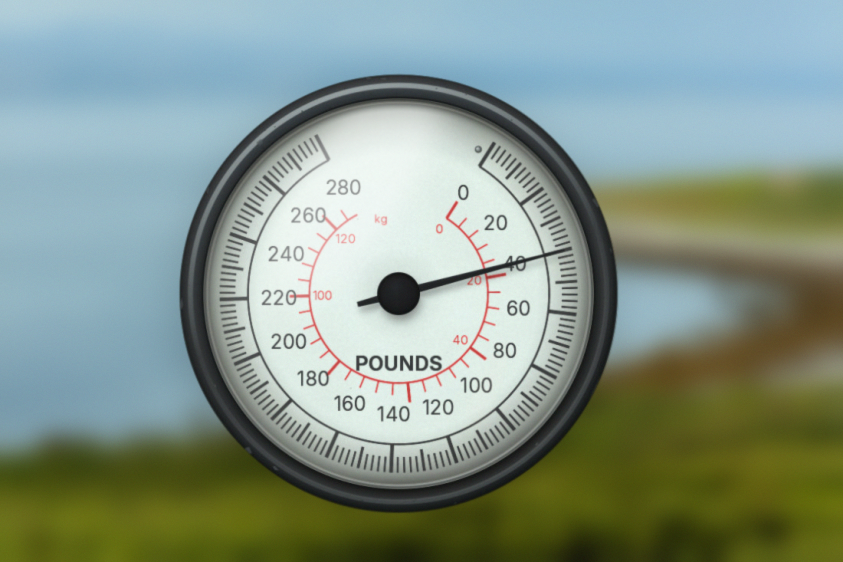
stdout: 40 lb
